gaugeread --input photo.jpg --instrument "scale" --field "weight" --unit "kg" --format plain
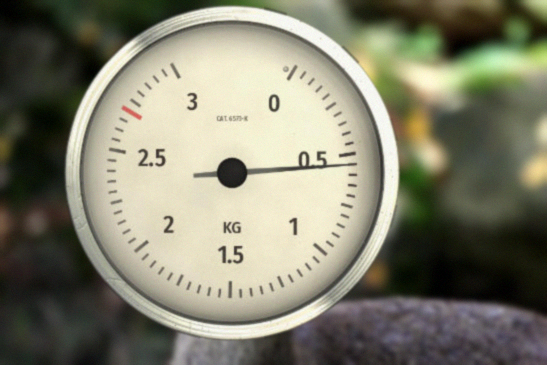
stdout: 0.55 kg
